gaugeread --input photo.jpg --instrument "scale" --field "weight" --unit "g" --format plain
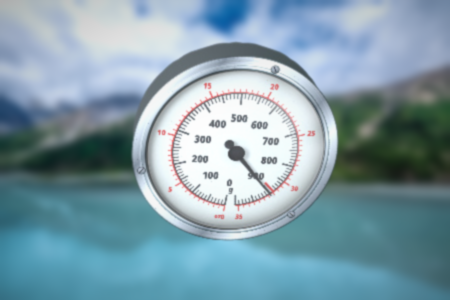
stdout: 900 g
